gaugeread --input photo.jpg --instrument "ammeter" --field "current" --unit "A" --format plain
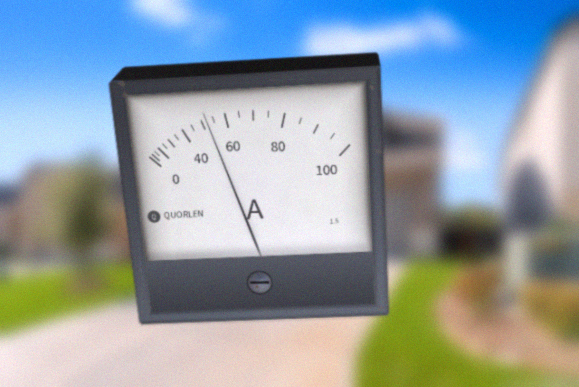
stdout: 52.5 A
